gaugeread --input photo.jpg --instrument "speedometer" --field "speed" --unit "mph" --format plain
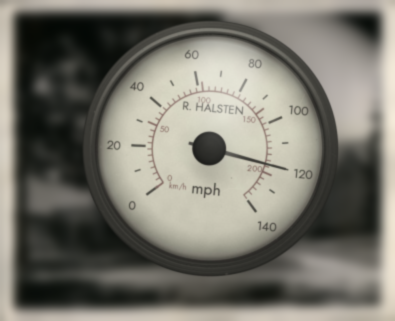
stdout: 120 mph
